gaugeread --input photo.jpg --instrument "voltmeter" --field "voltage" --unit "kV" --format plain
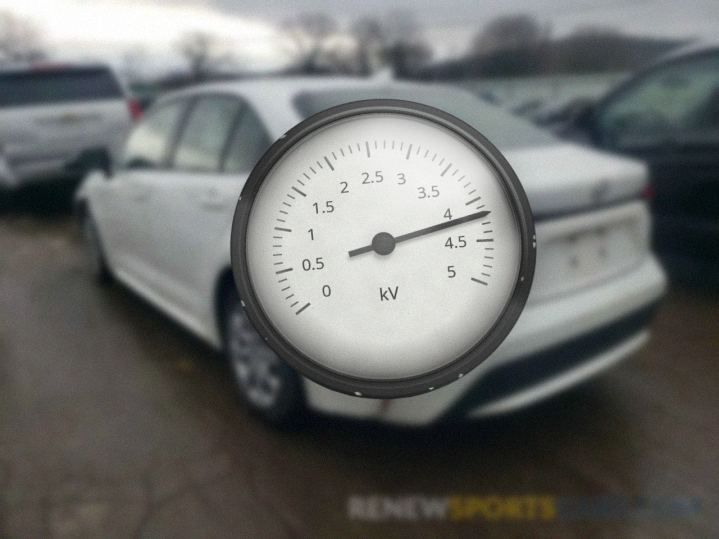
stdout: 4.2 kV
